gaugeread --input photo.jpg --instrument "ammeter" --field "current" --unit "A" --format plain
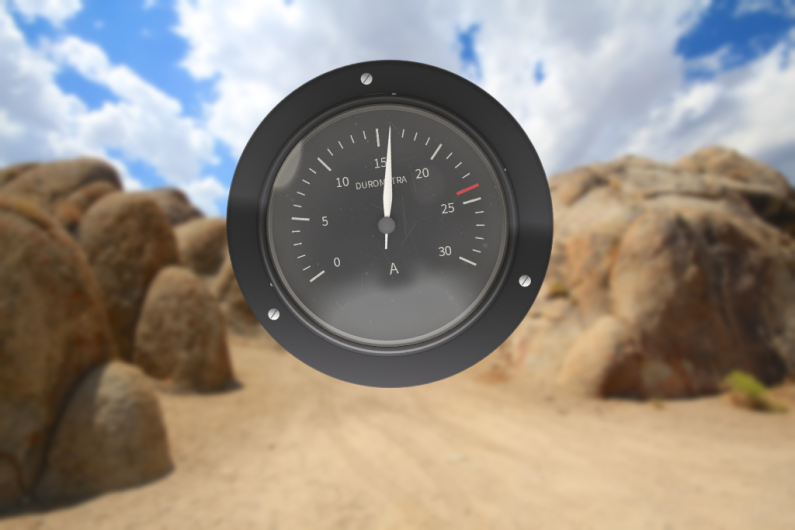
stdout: 16 A
